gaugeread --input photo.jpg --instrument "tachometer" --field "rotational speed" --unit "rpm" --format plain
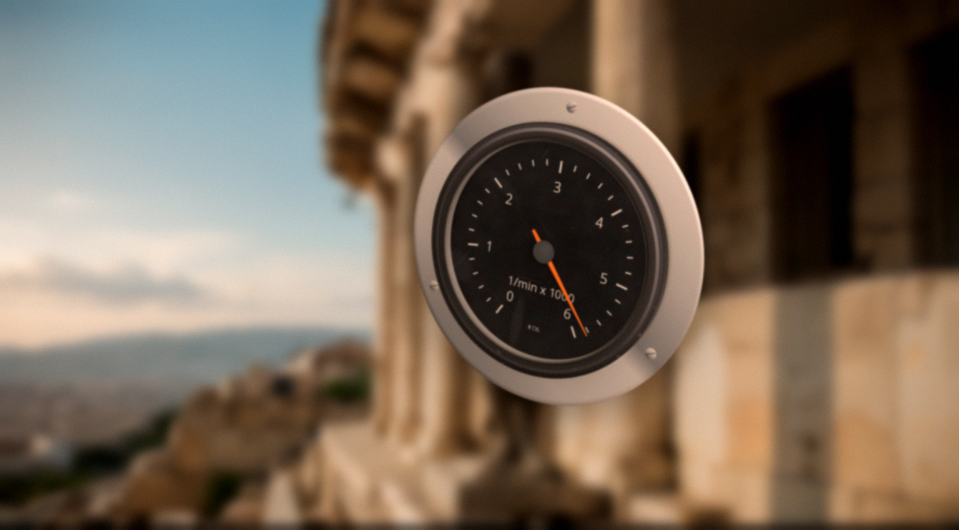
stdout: 5800 rpm
